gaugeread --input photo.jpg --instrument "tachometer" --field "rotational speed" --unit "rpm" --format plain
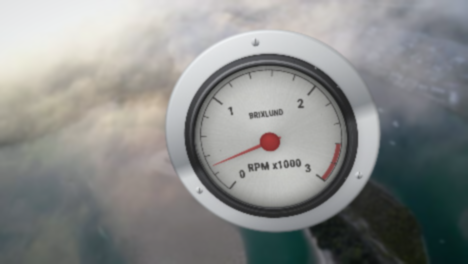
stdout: 300 rpm
